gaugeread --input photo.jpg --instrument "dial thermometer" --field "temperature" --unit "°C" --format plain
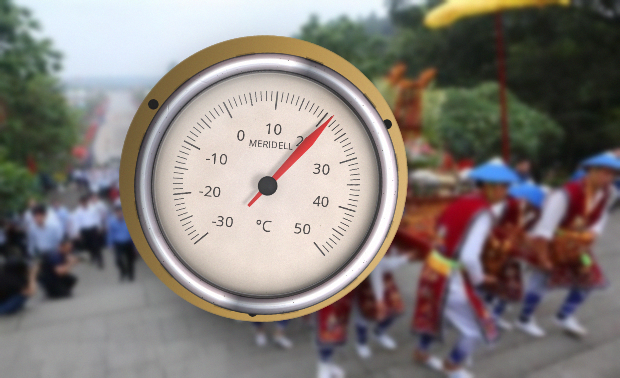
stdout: 21 °C
